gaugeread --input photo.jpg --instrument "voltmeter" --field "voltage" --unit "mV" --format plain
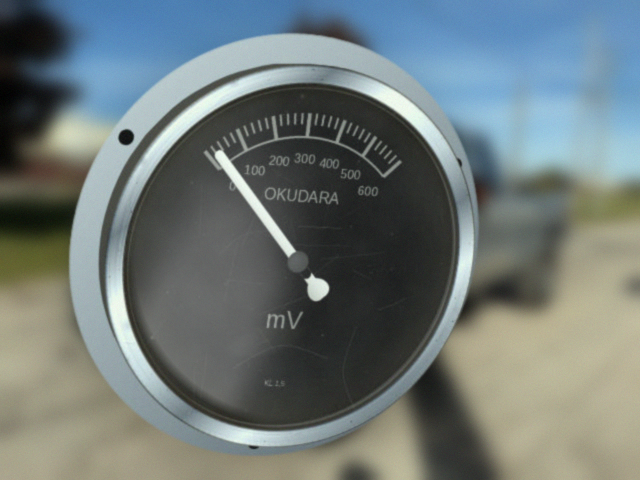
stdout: 20 mV
